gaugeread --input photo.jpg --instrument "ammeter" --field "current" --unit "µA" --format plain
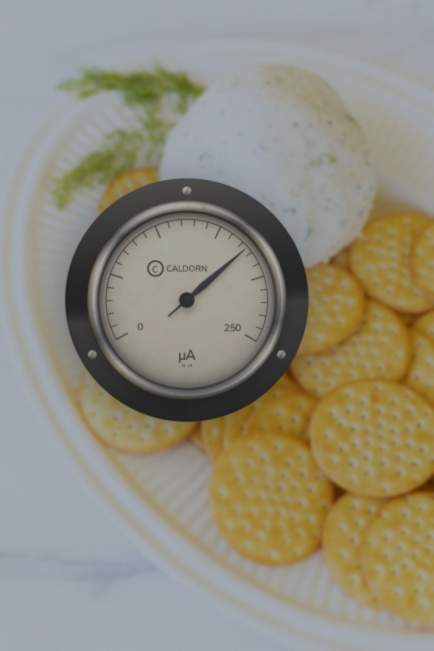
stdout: 175 µA
